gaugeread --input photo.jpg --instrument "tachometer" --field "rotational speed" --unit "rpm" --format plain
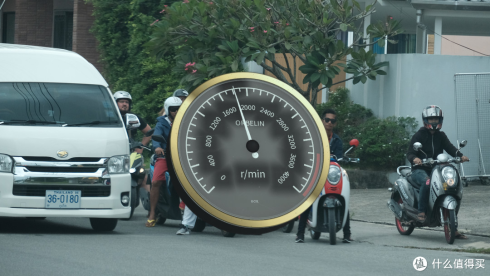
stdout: 1800 rpm
